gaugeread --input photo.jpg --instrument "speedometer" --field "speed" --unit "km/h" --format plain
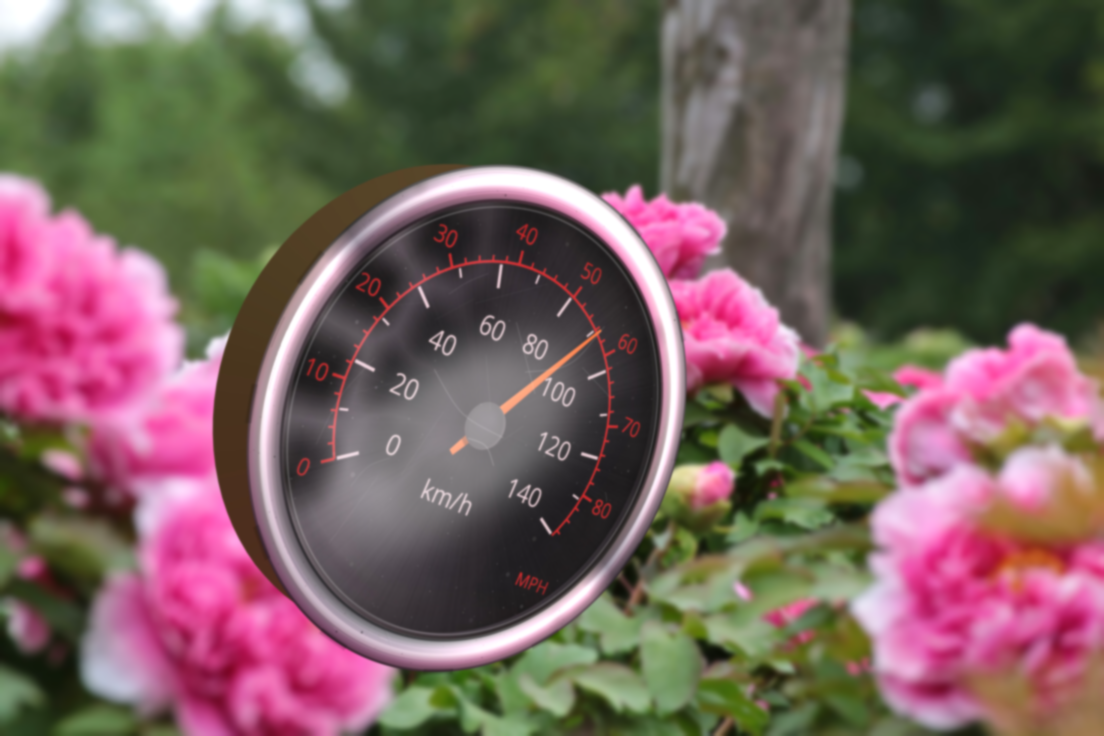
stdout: 90 km/h
